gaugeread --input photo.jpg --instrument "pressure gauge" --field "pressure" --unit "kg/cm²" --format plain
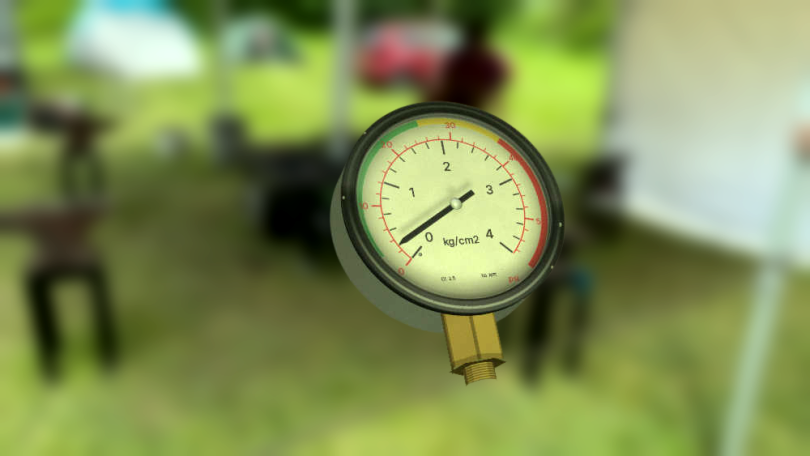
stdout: 0.2 kg/cm²
